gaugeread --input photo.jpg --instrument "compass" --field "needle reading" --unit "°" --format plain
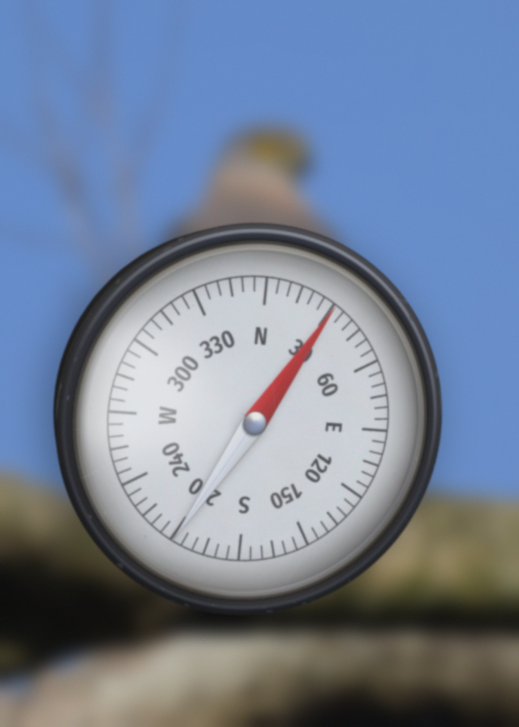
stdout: 30 °
